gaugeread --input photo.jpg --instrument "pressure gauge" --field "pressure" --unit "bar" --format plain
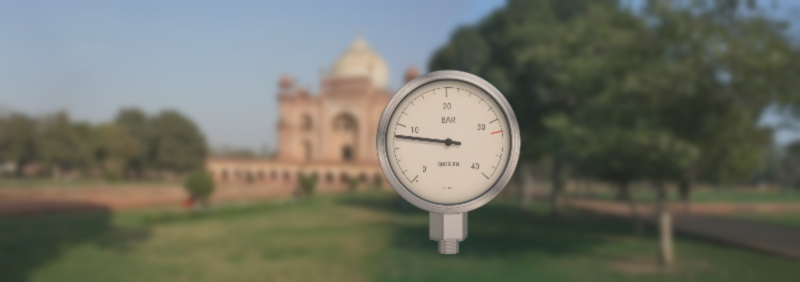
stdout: 8 bar
